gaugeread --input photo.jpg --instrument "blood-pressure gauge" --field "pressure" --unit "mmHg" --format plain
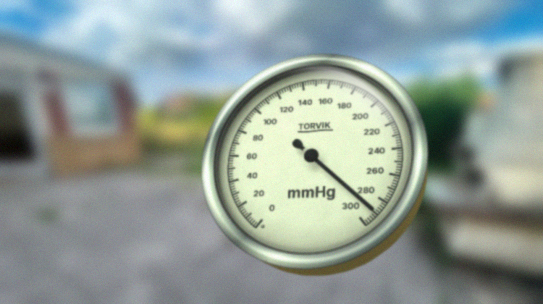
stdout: 290 mmHg
